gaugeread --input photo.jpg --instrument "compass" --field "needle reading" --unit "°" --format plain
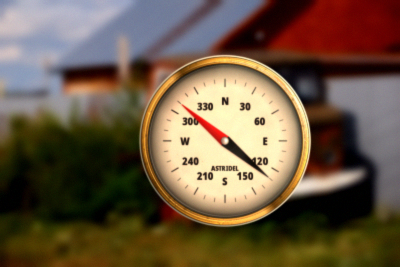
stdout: 310 °
